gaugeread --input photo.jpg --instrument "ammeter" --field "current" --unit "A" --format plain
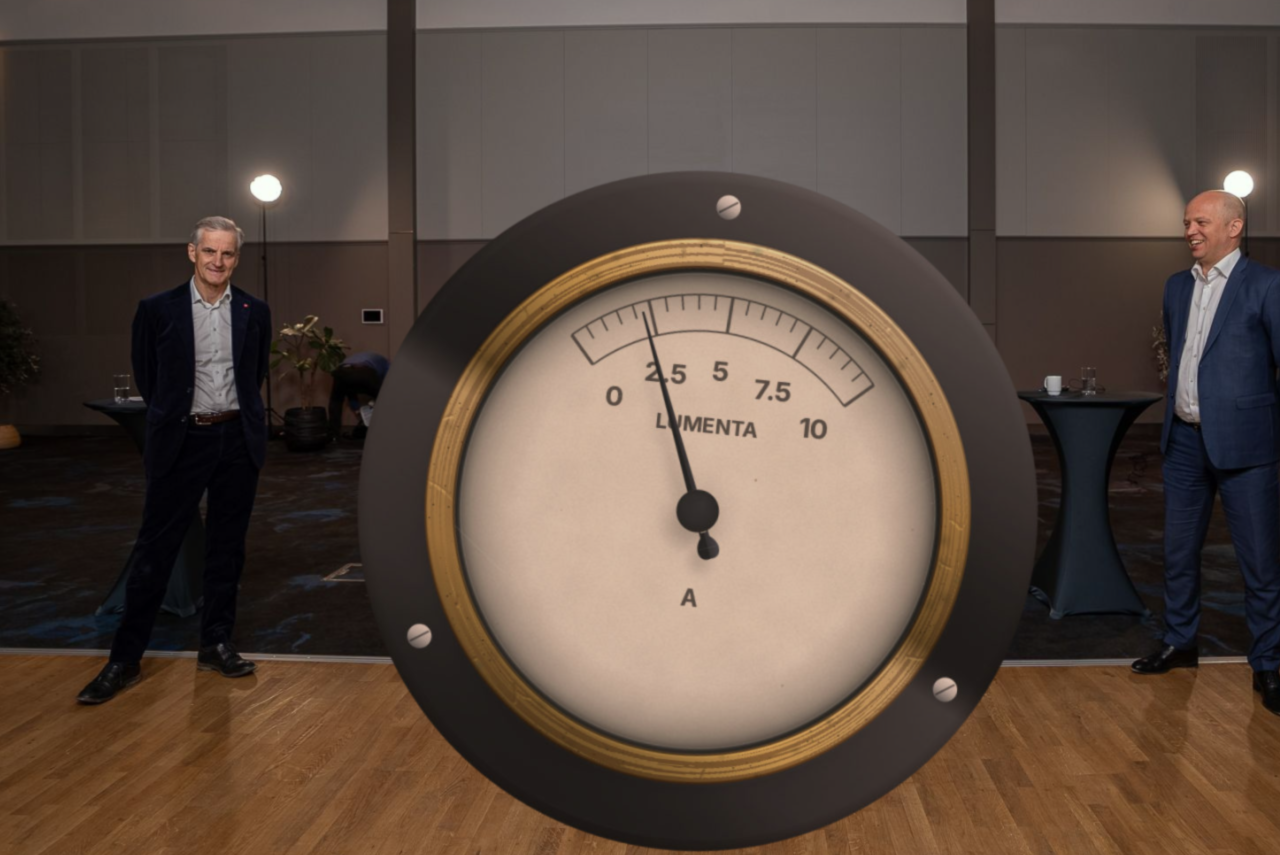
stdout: 2.25 A
